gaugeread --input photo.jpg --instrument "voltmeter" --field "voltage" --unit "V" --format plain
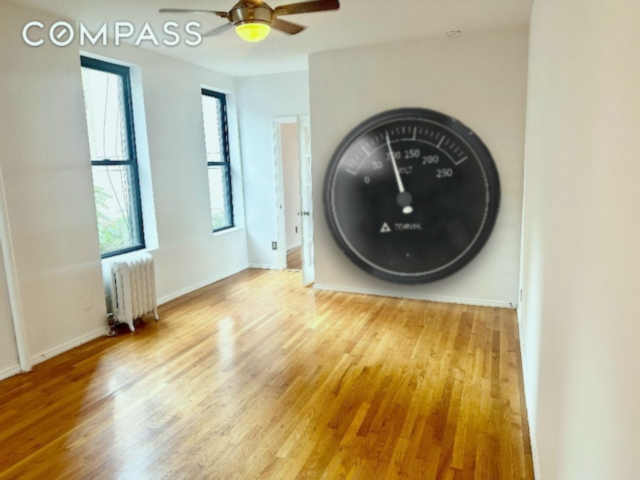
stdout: 100 V
